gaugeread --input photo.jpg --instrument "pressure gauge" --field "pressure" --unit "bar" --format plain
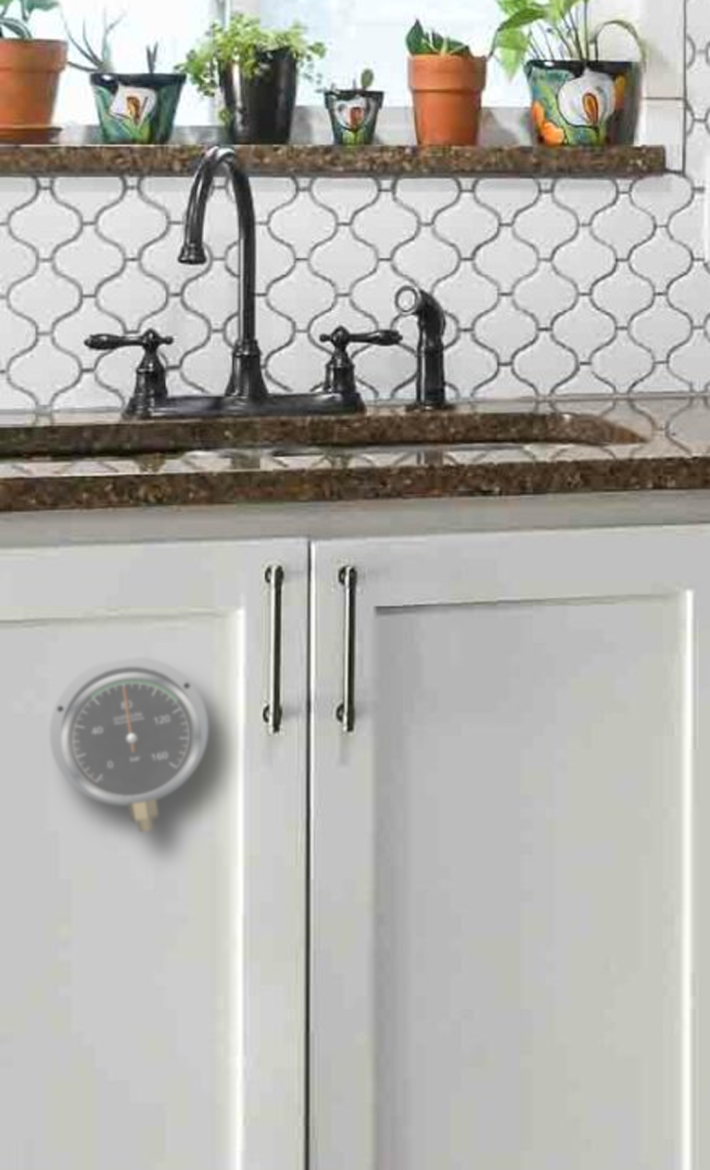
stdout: 80 bar
